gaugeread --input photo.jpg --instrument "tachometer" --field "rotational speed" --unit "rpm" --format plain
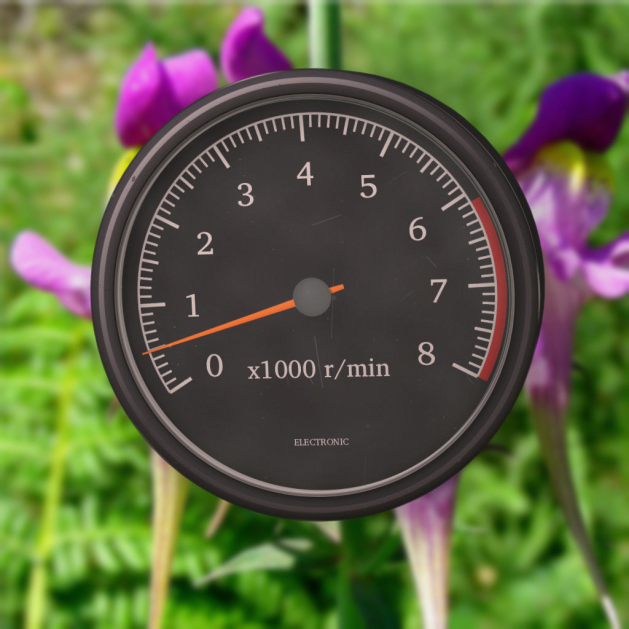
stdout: 500 rpm
